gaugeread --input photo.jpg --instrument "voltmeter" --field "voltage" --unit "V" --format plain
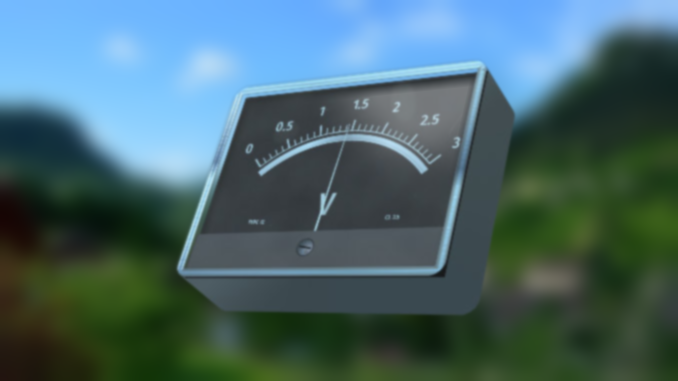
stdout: 1.5 V
